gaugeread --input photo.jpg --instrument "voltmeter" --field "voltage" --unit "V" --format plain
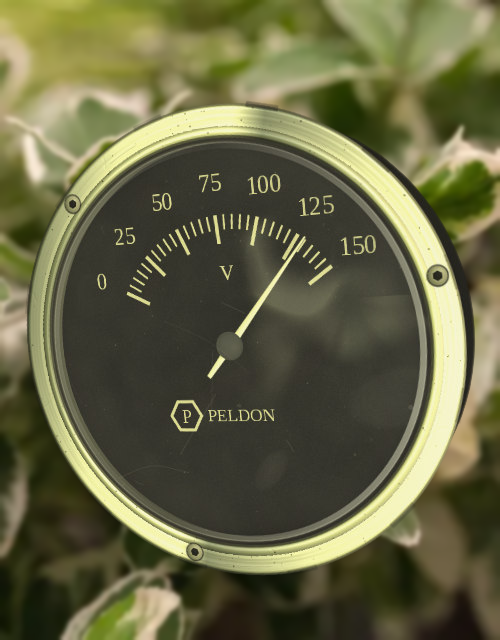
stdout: 130 V
